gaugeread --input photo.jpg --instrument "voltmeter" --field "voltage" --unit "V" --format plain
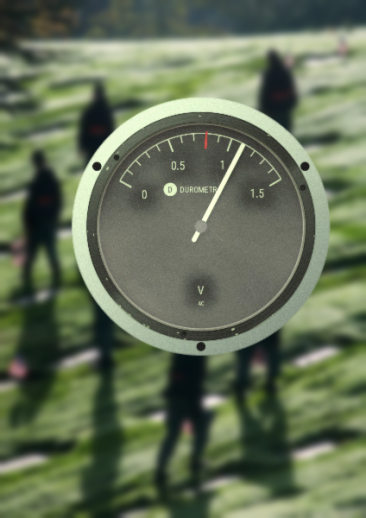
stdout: 1.1 V
